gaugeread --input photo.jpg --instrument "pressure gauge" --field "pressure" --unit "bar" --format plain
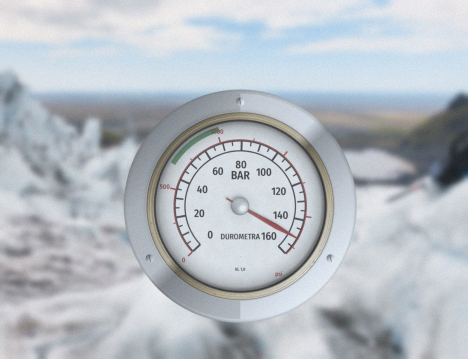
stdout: 150 bar
